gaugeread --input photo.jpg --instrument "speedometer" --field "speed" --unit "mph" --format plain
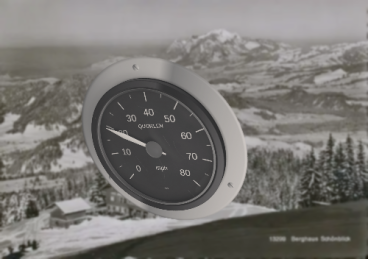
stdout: 20 mph
